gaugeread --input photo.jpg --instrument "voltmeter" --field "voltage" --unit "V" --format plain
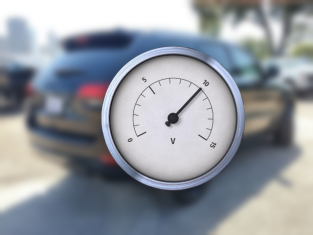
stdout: 10 V
